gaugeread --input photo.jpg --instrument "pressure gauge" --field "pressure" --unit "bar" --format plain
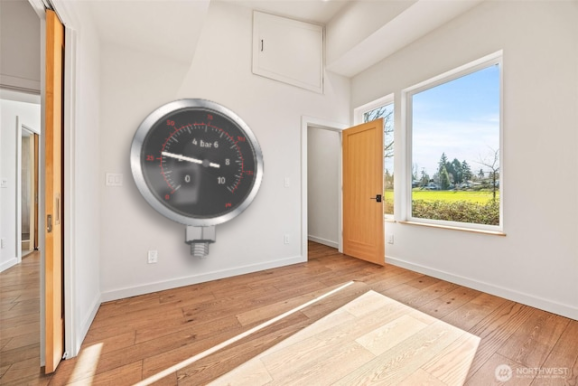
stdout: 2 bar
